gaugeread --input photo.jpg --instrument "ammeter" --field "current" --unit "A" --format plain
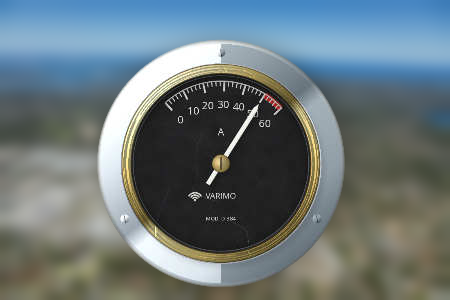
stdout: 50 A
